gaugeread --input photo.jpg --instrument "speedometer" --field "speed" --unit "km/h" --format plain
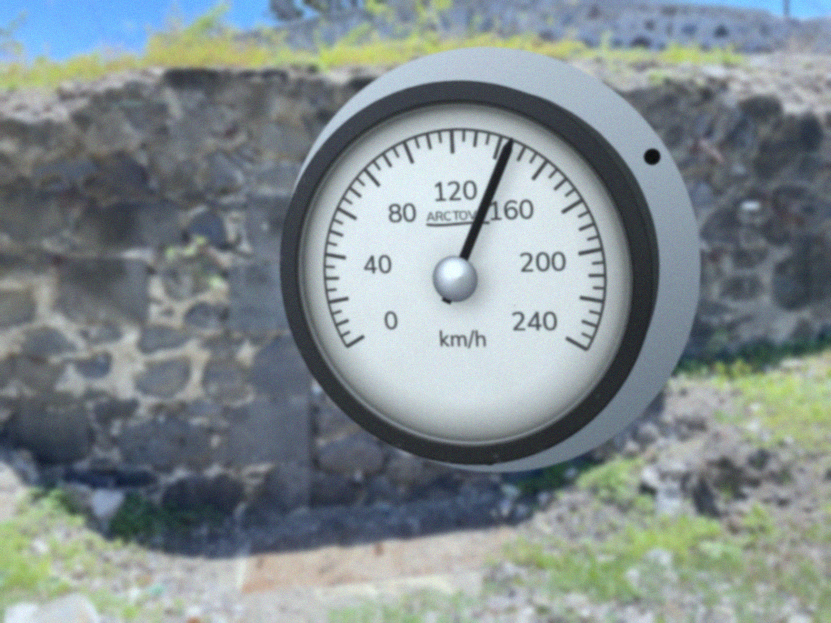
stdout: 145 km/h
